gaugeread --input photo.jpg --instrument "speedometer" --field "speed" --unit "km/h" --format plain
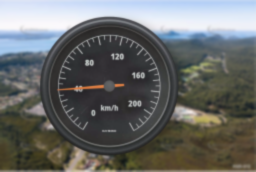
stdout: 40 km/h
